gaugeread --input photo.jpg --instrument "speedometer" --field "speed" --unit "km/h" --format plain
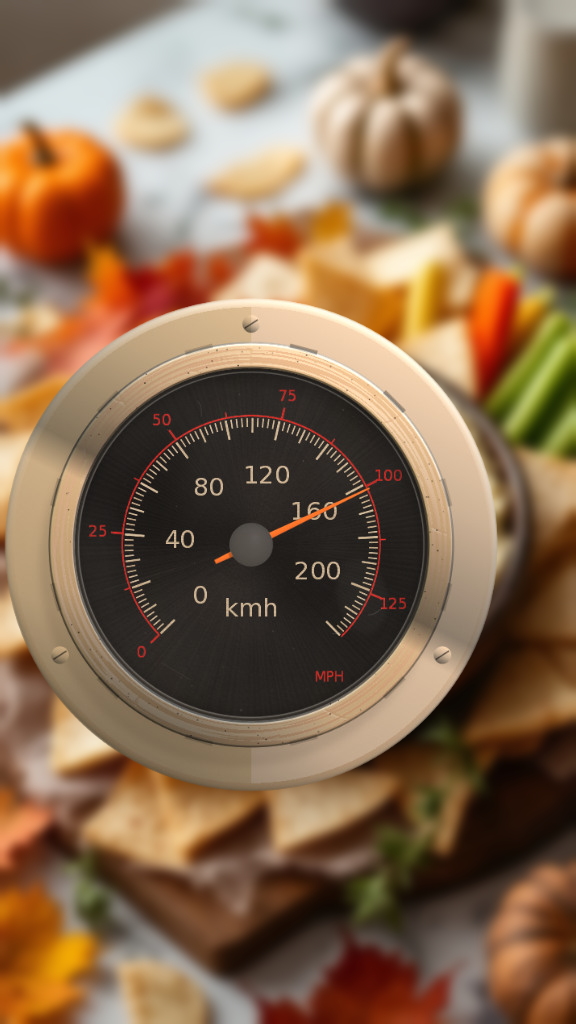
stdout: 162 km/h
